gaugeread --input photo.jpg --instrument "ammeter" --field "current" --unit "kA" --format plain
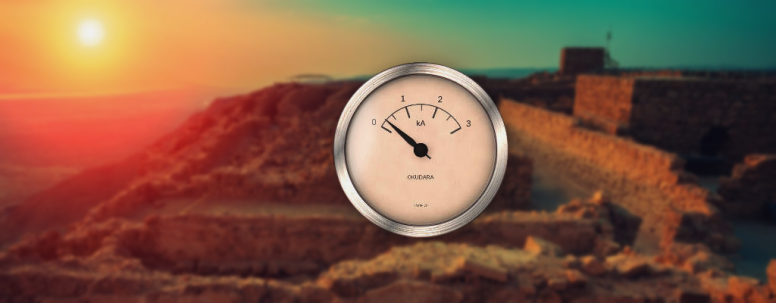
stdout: 0.25 kA
